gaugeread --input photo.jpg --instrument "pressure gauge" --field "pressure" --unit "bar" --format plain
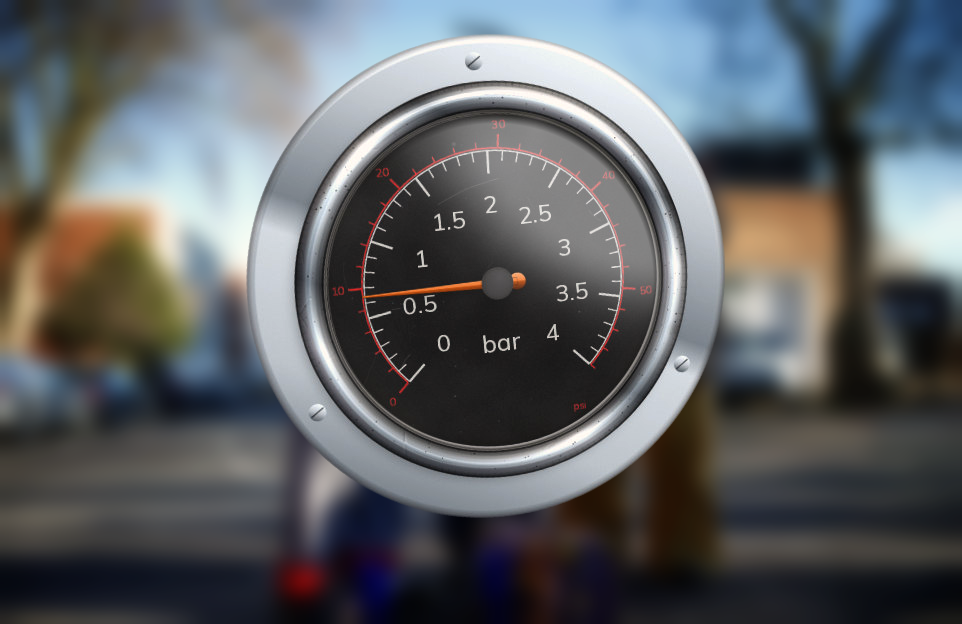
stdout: 0.65 bar
